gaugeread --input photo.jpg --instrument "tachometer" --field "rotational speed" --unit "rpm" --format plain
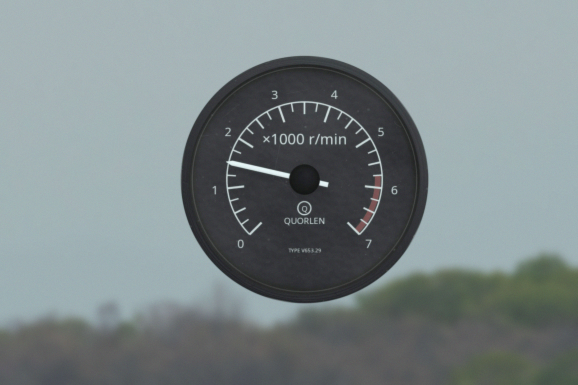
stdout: 1500 rpm
